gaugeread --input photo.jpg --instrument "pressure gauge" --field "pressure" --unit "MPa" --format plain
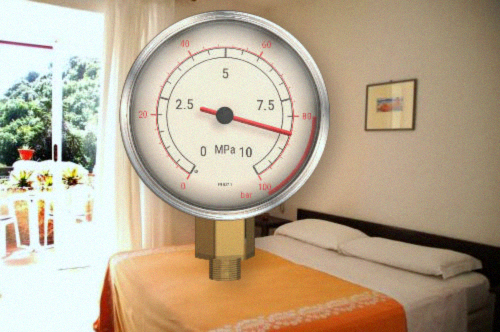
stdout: 8.5 MPa
